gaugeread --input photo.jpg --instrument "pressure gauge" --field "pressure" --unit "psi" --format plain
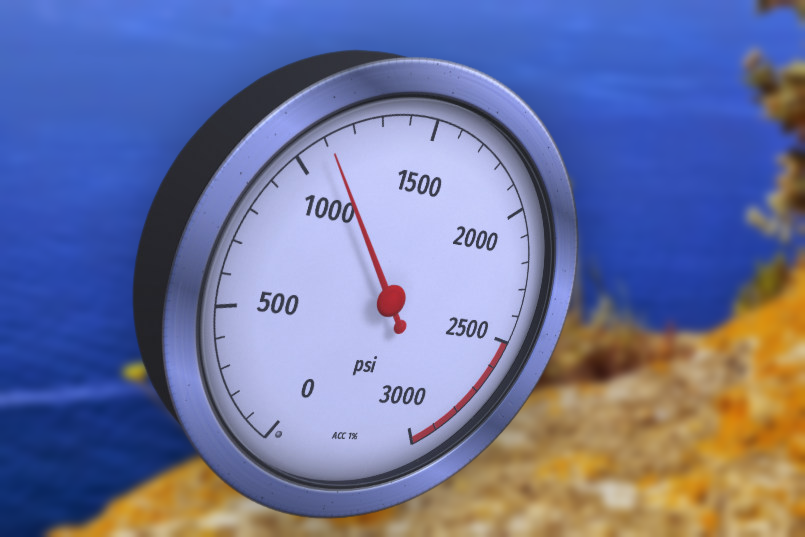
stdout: 1100 psi
